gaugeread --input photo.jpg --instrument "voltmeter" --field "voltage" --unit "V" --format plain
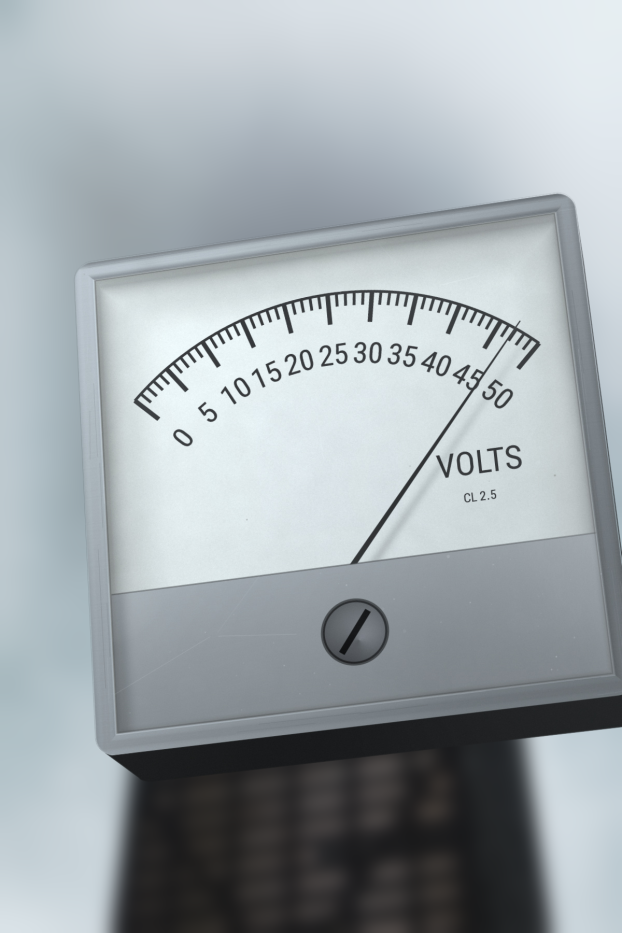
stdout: 47 V
